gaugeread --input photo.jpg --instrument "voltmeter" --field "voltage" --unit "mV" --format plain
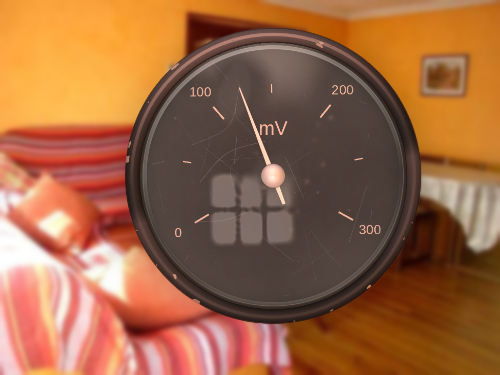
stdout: 125 mV
